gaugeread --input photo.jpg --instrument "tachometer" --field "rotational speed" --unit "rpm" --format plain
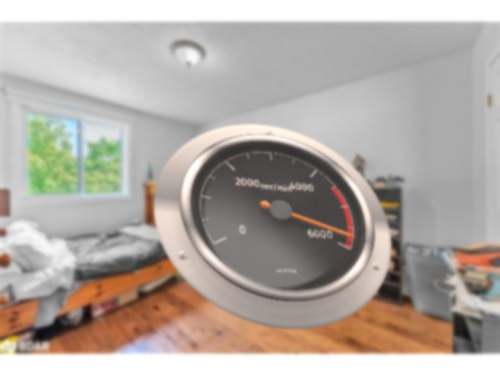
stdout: 5750 rpm
